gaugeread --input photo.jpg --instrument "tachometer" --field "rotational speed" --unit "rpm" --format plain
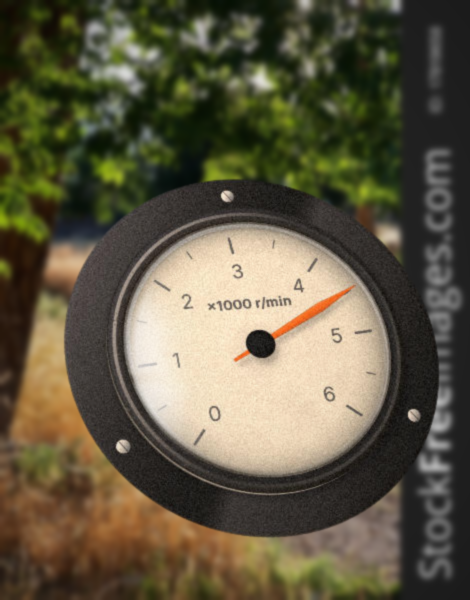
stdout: 4500 rpm
